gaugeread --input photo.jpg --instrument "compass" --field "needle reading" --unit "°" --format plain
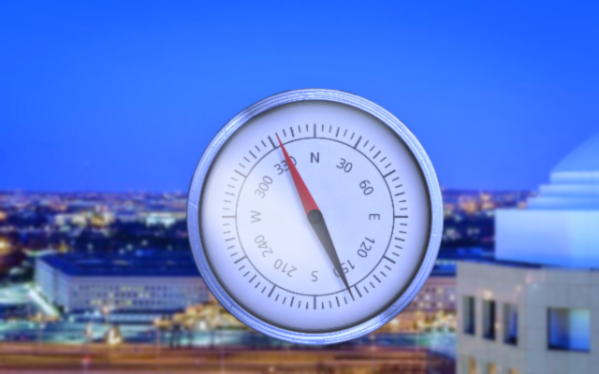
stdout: 335 °
